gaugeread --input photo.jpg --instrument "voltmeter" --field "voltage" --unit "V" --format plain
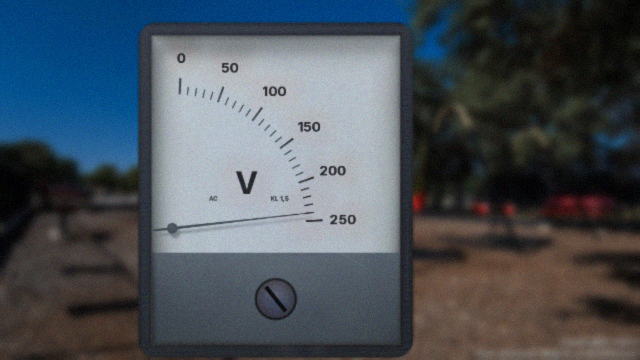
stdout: 240 V
